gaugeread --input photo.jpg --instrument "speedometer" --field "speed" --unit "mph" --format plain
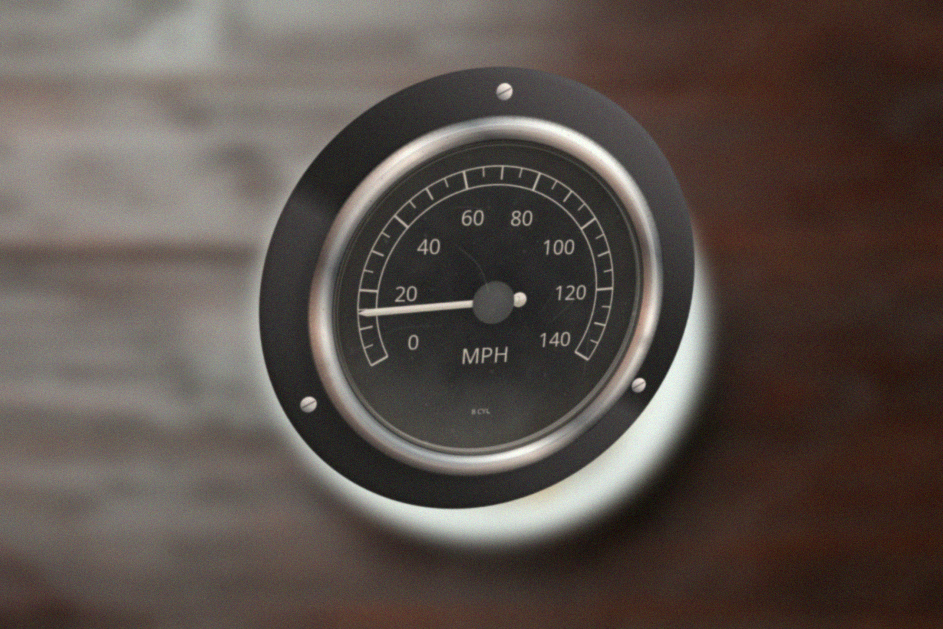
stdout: 15 mph
